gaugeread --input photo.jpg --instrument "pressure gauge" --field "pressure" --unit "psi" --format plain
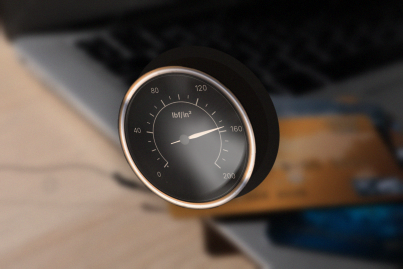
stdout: 155 psi
